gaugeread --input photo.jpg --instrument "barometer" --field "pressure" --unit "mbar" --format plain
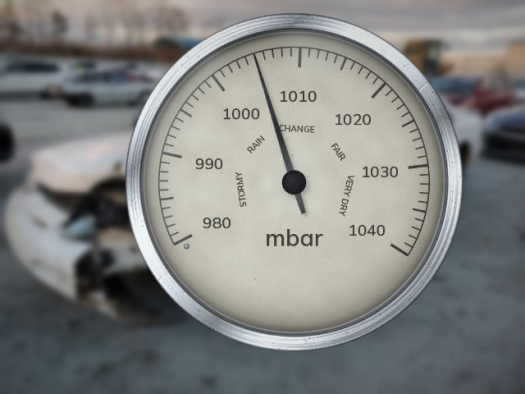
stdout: 1005 mbar
